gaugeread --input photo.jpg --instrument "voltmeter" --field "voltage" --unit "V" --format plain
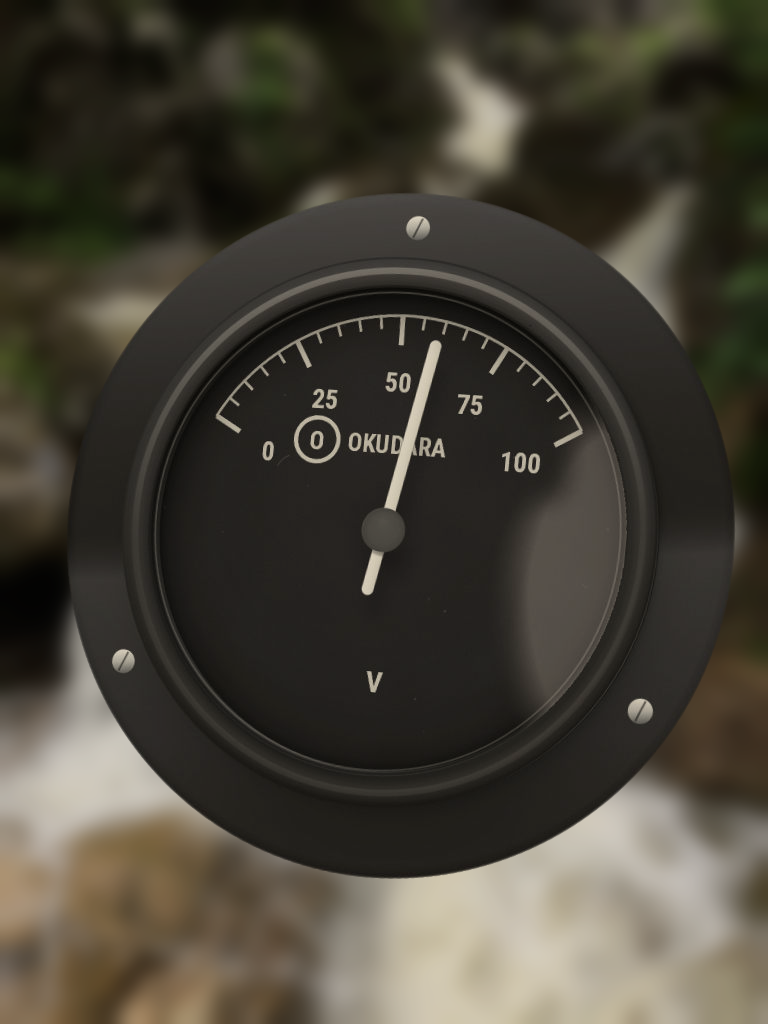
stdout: 60 V
